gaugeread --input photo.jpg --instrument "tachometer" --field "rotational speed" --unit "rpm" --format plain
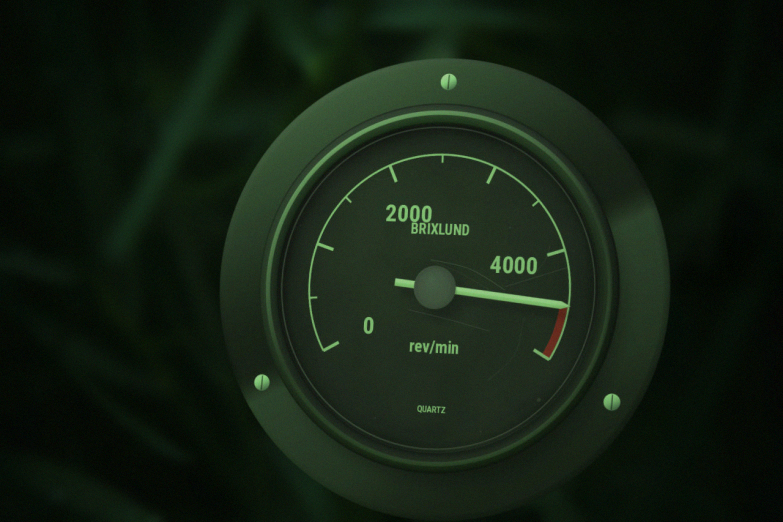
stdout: 4500 rpm
